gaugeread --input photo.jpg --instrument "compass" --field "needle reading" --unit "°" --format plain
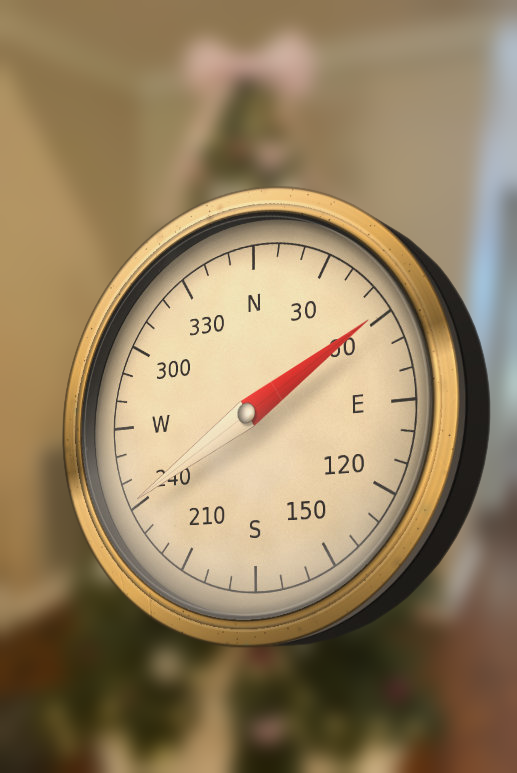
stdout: 60 °
